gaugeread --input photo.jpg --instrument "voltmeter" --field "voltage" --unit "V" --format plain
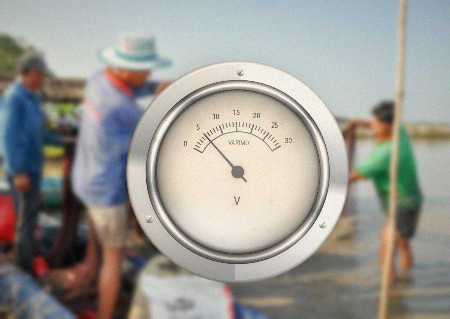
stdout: 5 V
